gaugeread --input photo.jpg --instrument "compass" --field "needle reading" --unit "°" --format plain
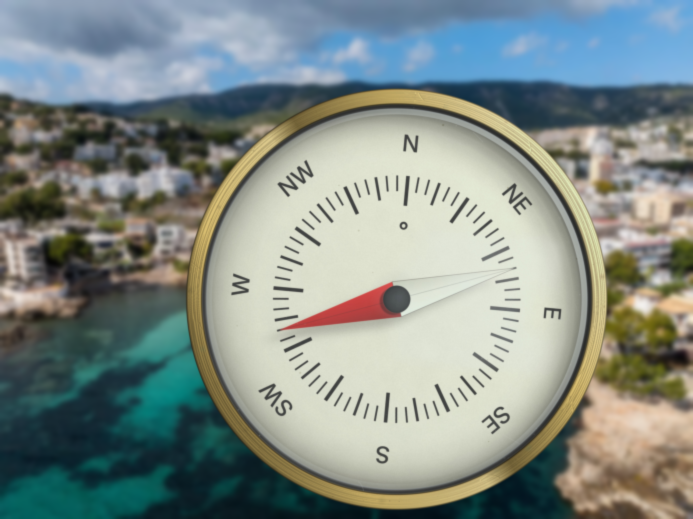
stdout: 250 °
